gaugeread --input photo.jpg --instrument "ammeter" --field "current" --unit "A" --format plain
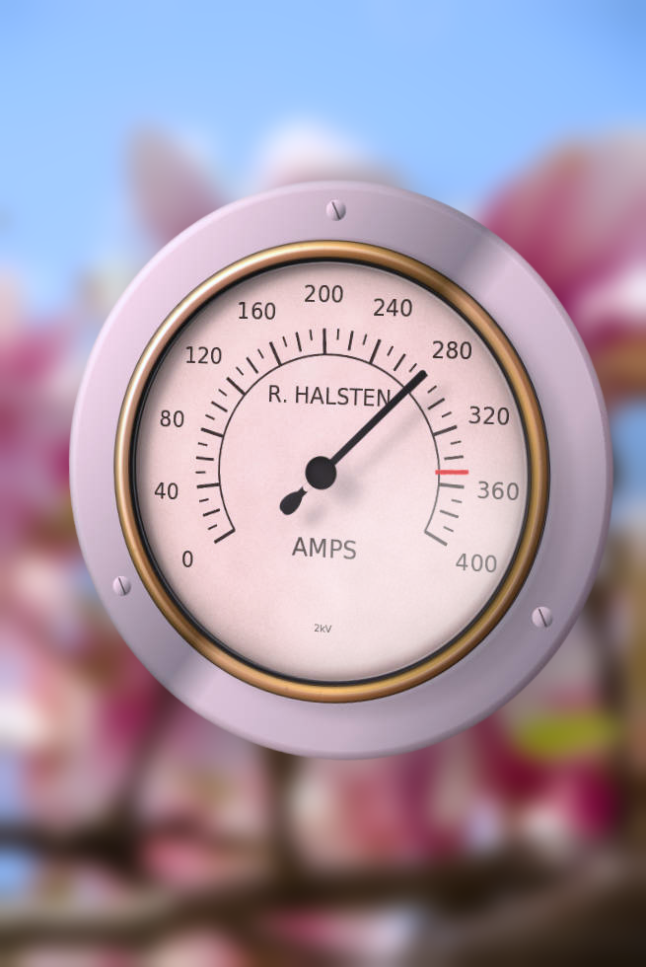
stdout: 280 A
